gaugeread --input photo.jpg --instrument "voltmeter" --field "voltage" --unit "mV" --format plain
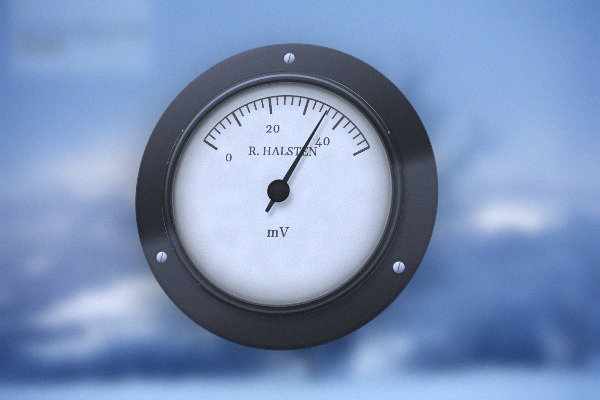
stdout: 36 mV
